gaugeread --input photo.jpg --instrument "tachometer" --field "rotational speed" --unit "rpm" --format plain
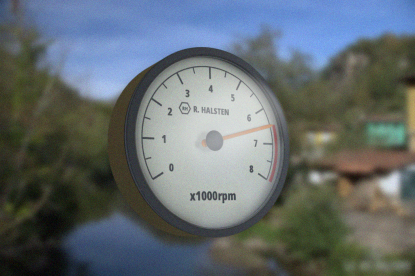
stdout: 6500 rpm
